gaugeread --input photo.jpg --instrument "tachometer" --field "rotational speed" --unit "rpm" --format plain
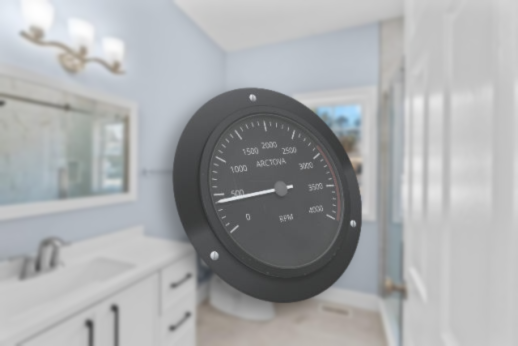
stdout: 400 rpm
